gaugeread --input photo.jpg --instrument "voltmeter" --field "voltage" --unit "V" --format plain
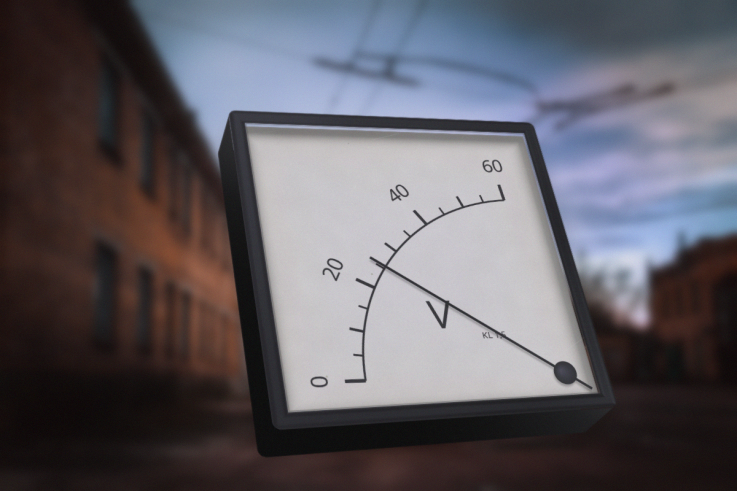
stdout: 25 V
